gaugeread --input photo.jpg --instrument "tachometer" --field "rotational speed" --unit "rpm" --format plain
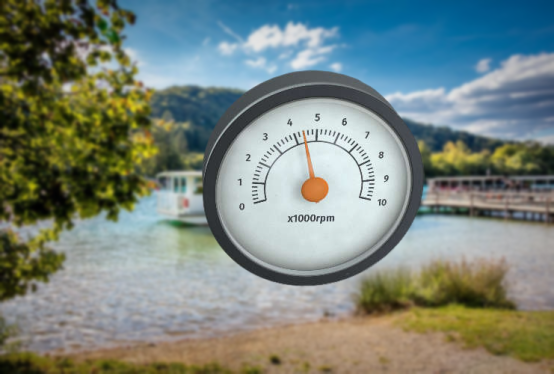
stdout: 4400 rpm
